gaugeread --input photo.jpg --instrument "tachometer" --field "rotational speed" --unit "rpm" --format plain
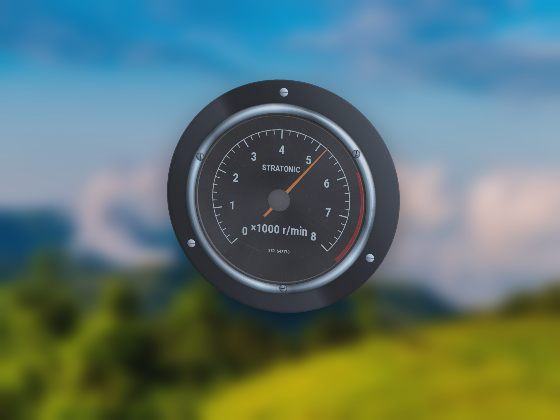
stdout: 5200 rpm
